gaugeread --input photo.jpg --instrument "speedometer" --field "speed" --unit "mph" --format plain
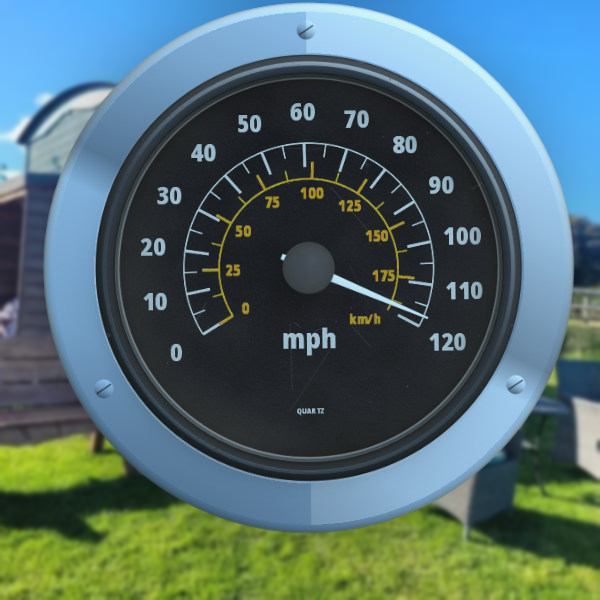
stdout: 117.5 mph
